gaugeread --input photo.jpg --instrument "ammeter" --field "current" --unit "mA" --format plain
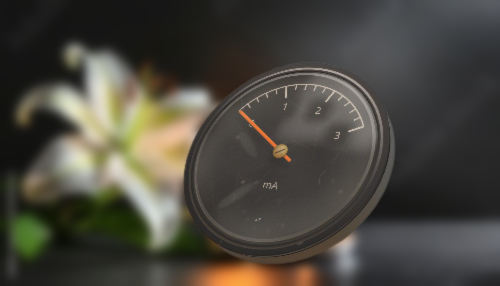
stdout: 0 mA
